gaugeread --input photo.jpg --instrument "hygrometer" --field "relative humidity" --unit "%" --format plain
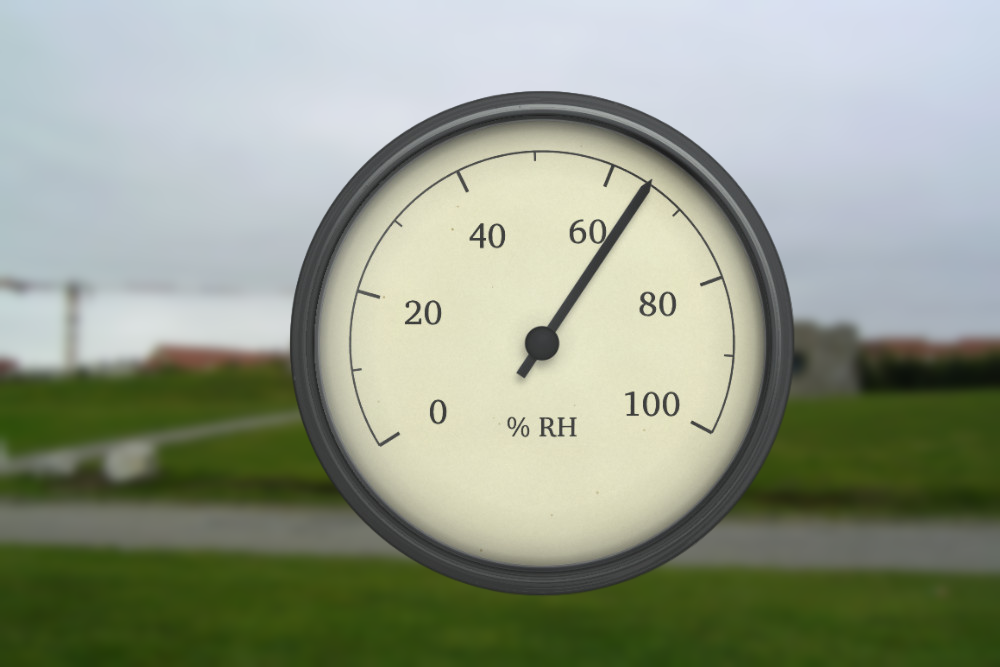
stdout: 65 %
